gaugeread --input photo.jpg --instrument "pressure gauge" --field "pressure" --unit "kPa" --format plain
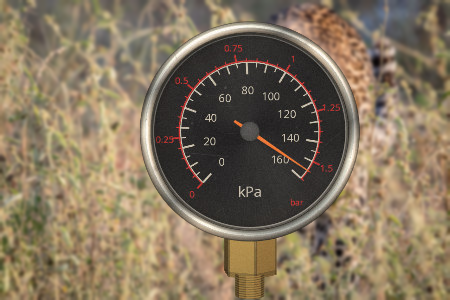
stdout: 155 kPa
